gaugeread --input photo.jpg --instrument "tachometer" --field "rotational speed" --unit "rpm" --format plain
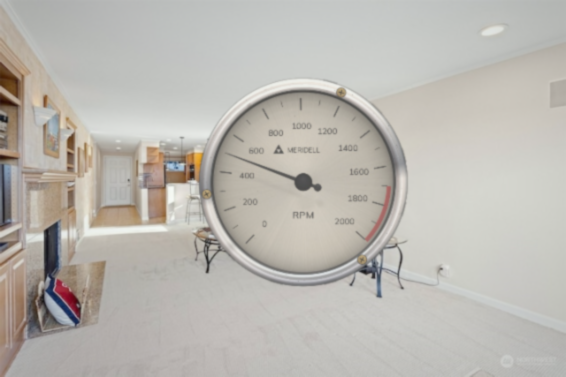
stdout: 500 rpm
